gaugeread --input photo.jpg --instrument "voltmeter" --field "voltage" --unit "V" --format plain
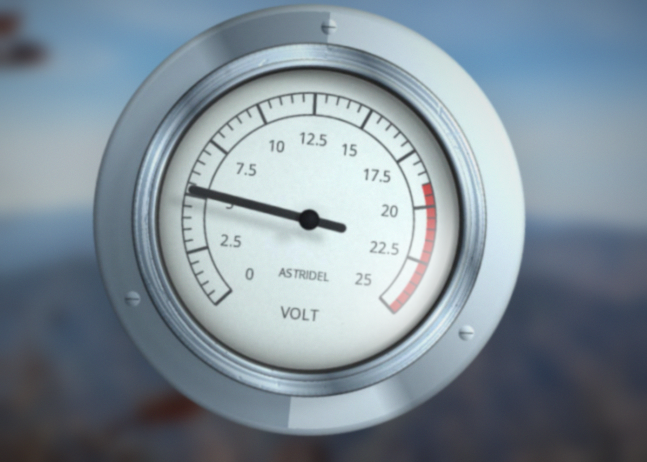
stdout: 5.25 V
